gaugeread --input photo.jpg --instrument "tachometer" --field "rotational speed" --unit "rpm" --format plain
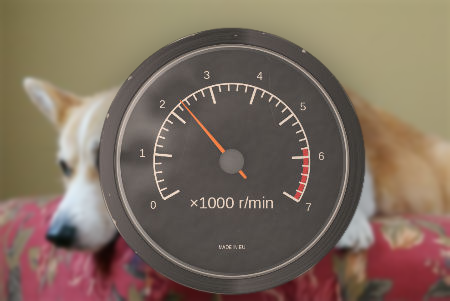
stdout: 2300 rpm
